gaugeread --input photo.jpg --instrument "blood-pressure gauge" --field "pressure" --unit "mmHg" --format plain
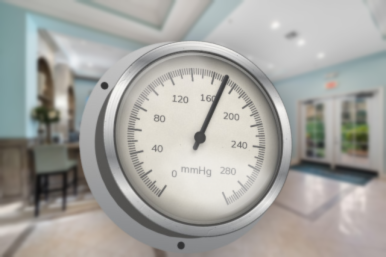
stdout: 170 mmHg
